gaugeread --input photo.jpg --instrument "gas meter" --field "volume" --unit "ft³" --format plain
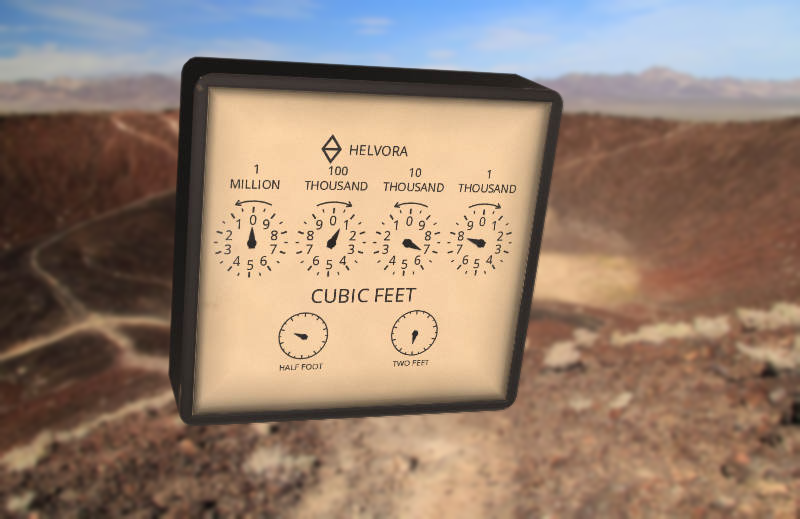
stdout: 6800 ft³
